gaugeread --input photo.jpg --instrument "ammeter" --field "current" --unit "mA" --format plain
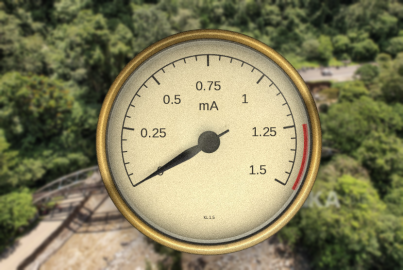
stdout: 0 mA
